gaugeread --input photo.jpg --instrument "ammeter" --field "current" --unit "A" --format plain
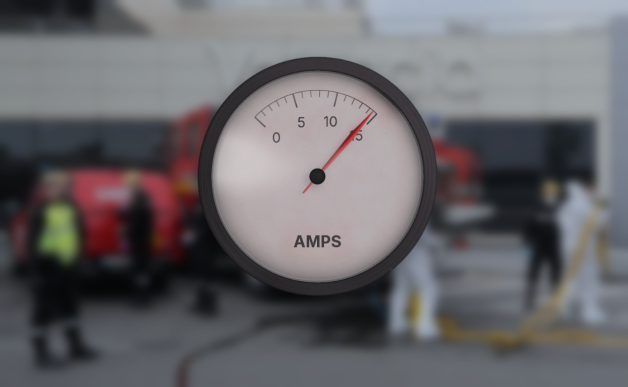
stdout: 14.5 A
